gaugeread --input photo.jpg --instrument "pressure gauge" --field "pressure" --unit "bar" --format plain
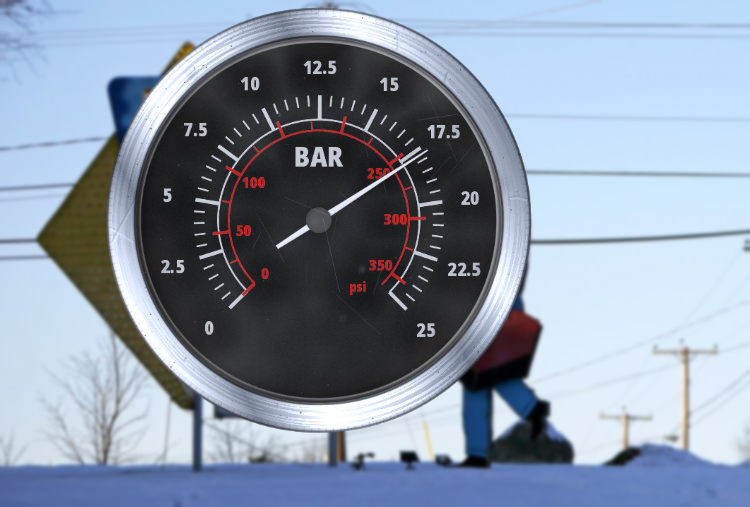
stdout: 17.75 bar
